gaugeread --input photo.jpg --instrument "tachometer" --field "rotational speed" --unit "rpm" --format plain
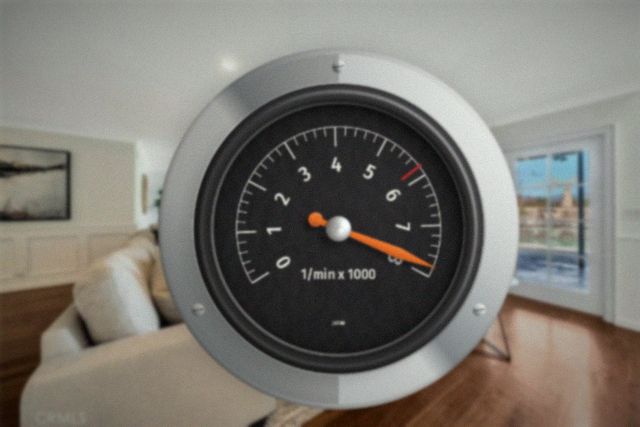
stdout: 7800 rpm
